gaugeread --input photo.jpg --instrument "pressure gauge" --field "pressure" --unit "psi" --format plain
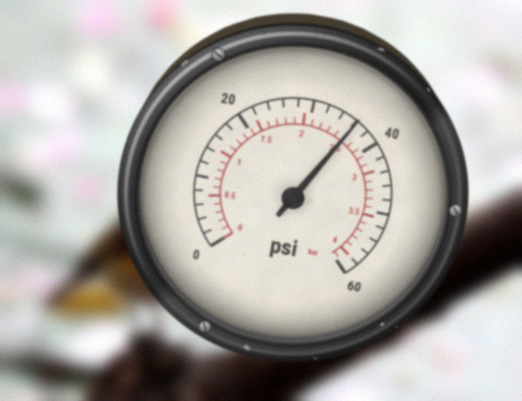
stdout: 36 psi
